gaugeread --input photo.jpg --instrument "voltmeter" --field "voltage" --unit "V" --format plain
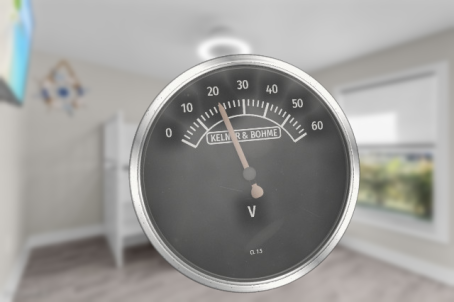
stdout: 20 V
